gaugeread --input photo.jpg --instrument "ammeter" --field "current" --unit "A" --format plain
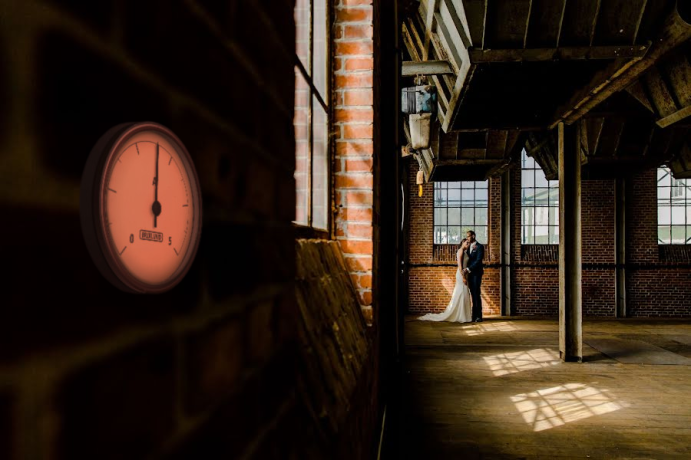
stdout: 2.5 A
